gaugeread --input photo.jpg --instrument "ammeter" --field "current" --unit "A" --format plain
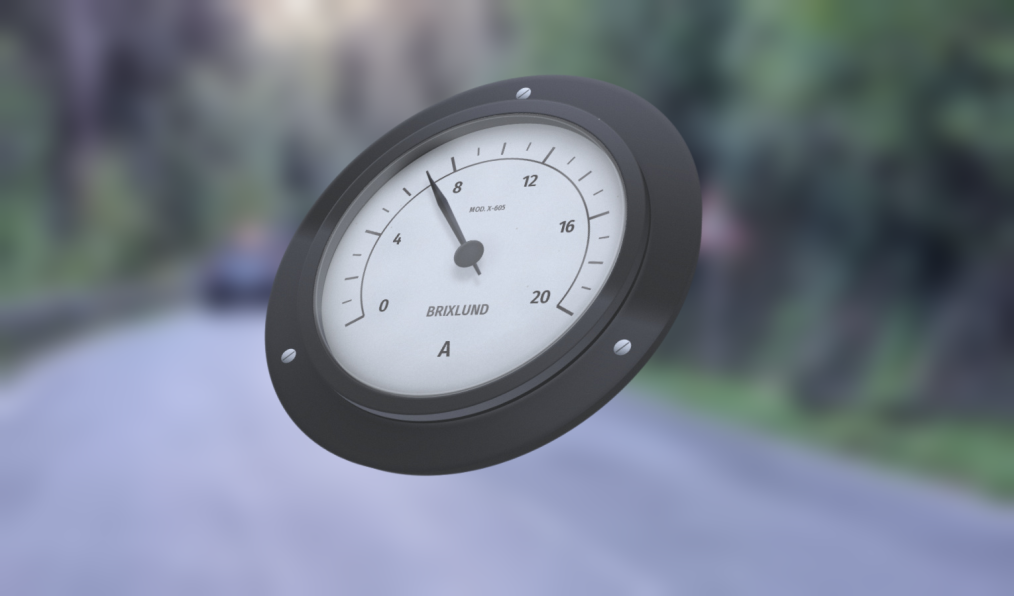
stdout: 7 A
